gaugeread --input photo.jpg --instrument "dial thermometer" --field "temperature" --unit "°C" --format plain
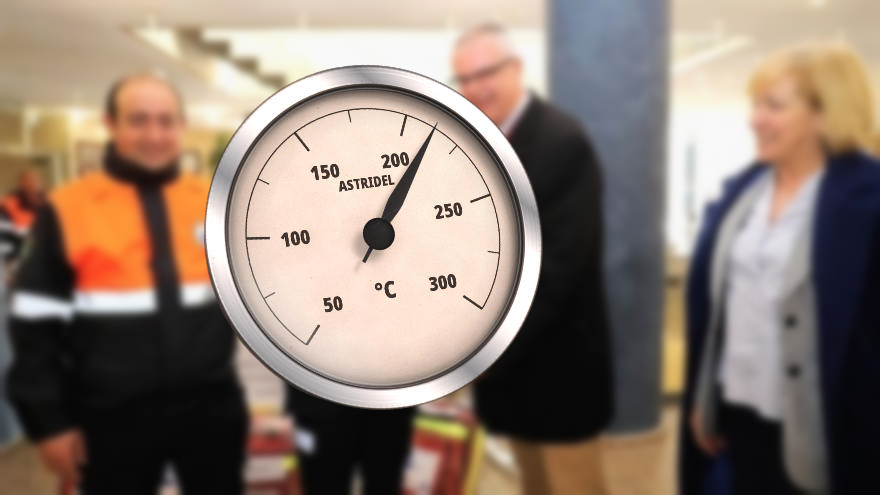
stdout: 212.5 °C
